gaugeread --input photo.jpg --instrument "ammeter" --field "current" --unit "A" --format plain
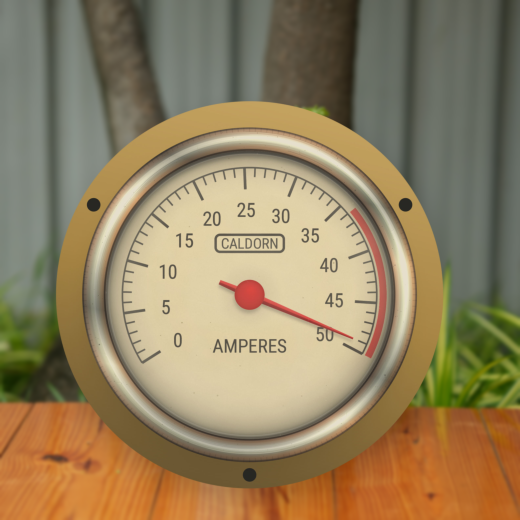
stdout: 49 A
